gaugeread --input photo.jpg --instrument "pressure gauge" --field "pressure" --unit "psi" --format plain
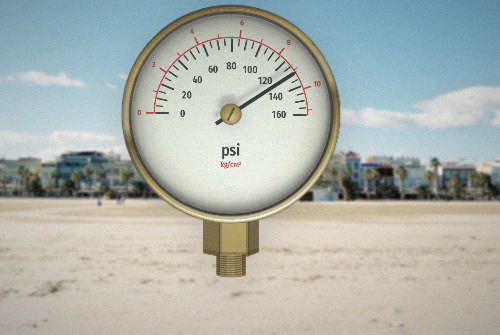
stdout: 130 psi
